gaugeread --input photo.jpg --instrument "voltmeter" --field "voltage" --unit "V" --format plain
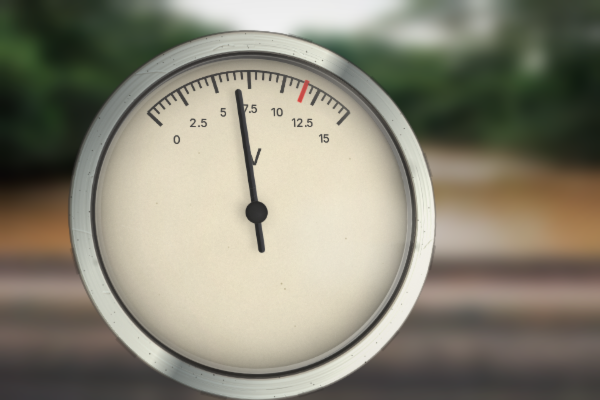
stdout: 6.5 V
